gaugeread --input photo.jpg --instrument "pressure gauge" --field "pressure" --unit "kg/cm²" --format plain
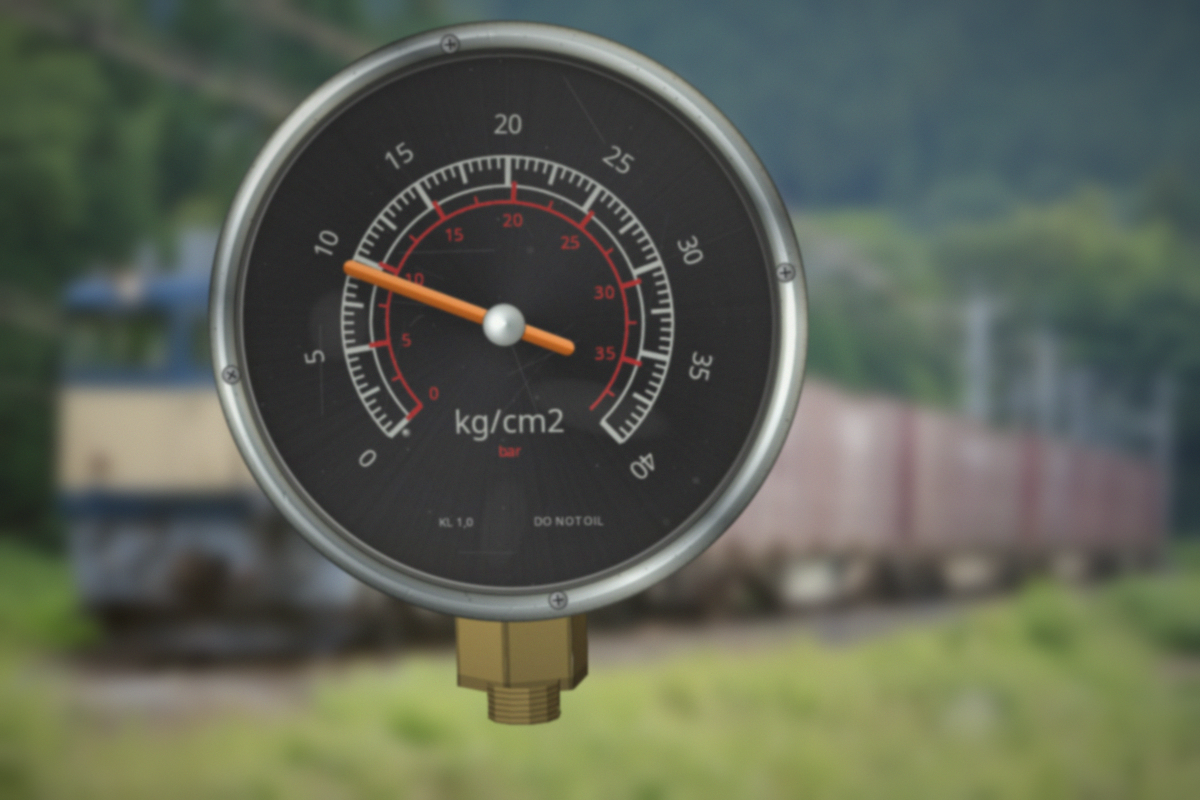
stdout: 9.5 kg/cm²
